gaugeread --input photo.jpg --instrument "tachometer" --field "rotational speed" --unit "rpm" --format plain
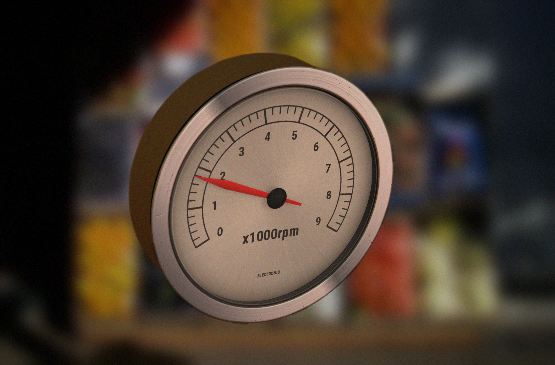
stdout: 1800 rpm
